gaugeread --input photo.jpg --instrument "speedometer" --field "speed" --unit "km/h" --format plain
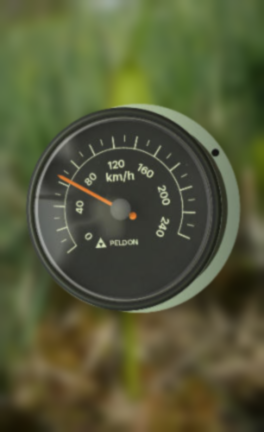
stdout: 65 km/h
